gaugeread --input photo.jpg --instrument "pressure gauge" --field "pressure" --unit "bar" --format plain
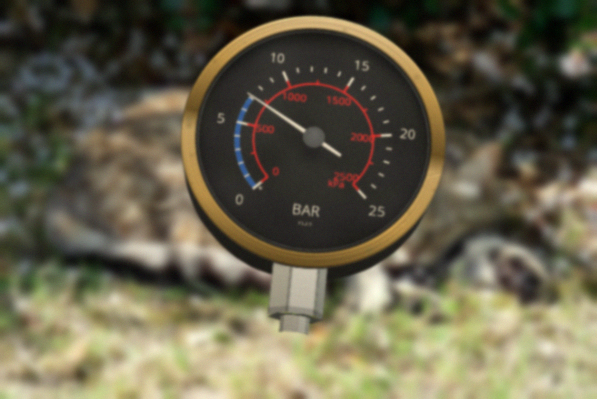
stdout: 7 bar
